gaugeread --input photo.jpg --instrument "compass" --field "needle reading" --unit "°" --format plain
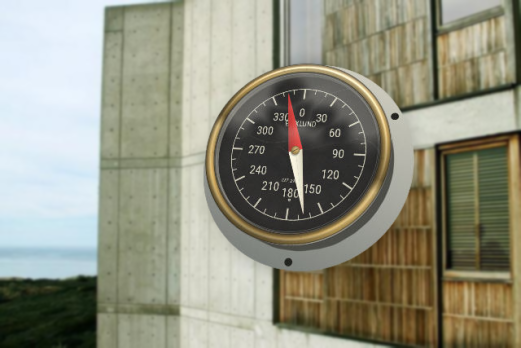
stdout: 345 °
